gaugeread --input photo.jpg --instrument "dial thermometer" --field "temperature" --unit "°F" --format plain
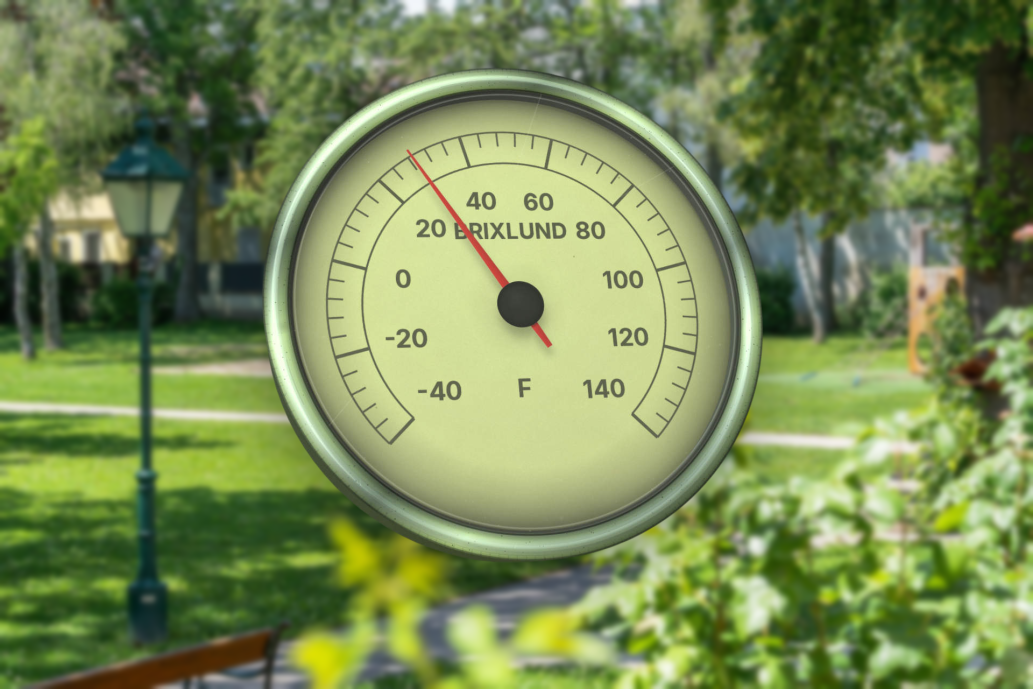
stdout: 28 °F
